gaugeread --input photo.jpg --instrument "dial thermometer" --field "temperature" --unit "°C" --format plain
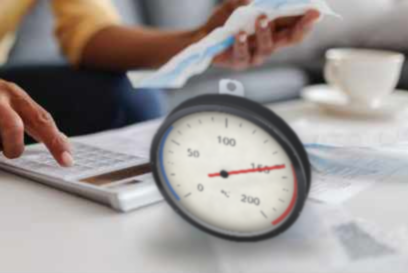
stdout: 150 °C
